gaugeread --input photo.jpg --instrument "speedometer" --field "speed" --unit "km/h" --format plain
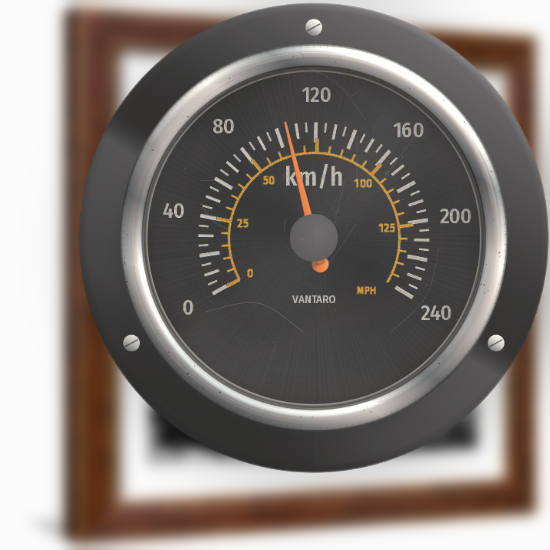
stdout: 105 km/h
